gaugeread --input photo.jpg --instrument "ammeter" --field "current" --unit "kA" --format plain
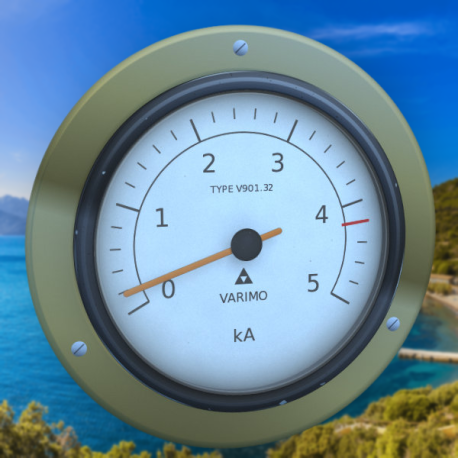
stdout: 0.2 kA
